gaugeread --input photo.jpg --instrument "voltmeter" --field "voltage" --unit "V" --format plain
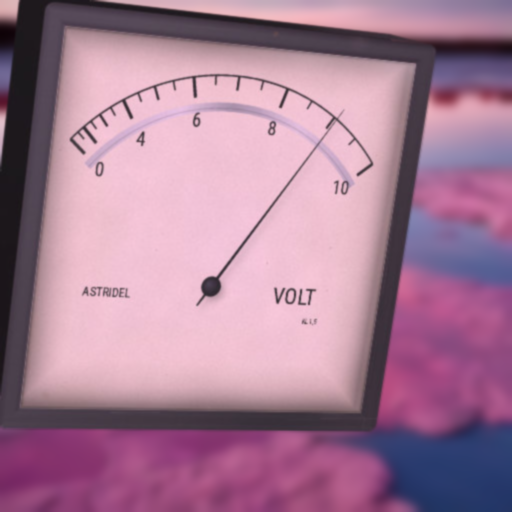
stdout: 9 V
